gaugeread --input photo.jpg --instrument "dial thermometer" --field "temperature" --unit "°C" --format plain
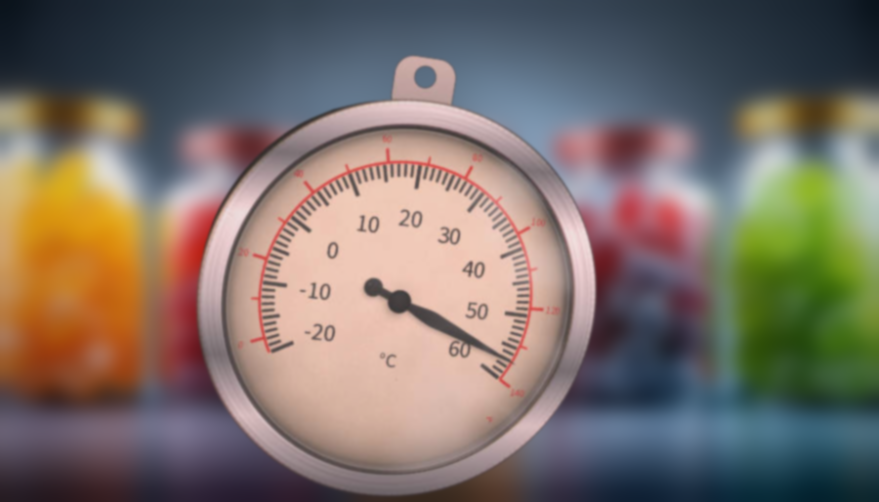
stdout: 57 °C
